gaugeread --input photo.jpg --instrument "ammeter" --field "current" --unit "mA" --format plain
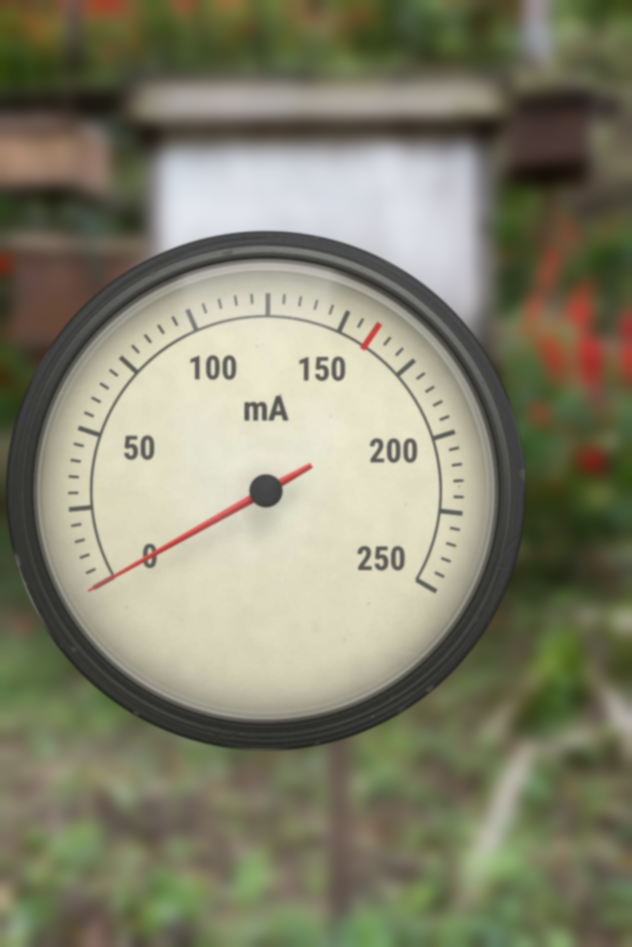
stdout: 0 mA
